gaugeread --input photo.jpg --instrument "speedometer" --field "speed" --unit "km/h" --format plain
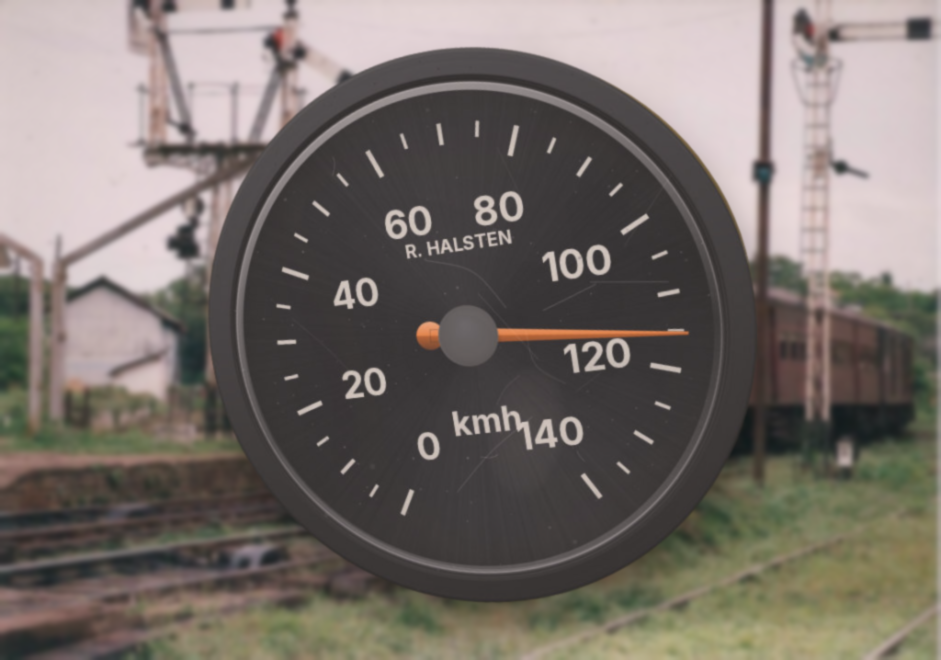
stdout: 115 km/h
